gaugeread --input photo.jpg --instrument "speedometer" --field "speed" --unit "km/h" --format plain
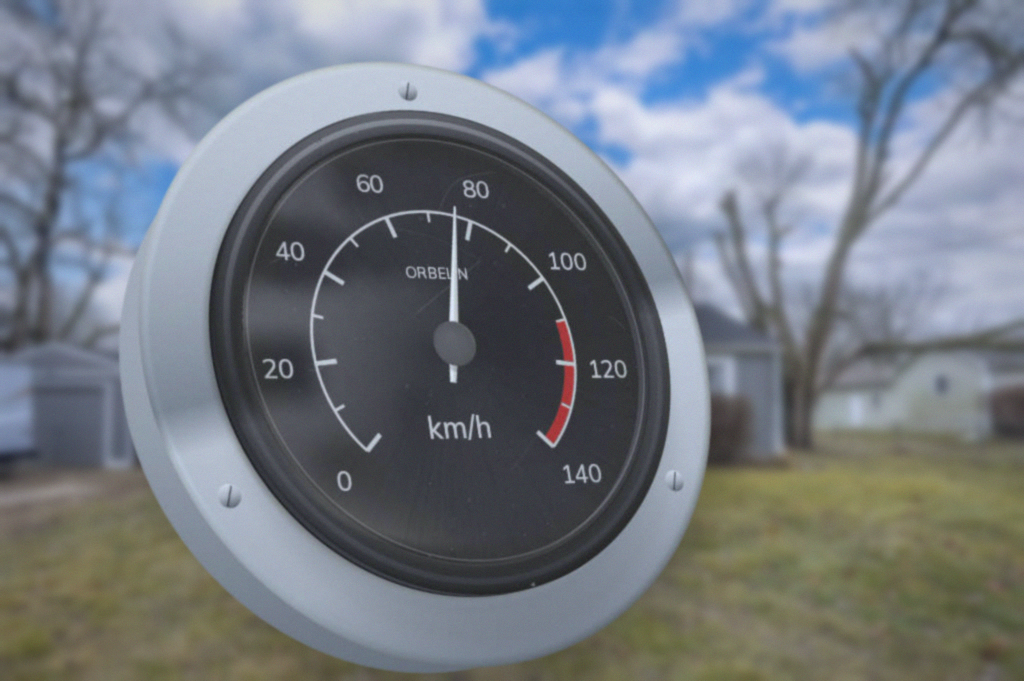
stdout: 75 km/h
